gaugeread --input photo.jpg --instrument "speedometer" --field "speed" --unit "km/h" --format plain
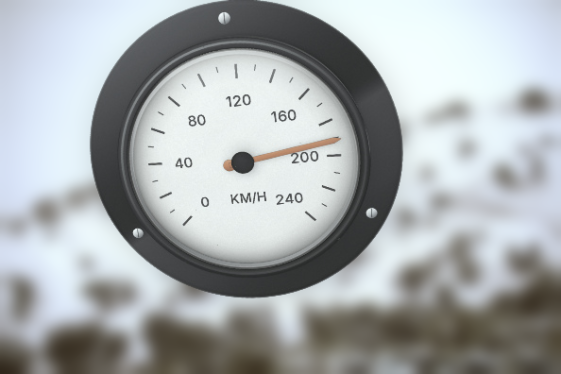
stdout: 190 km/h
